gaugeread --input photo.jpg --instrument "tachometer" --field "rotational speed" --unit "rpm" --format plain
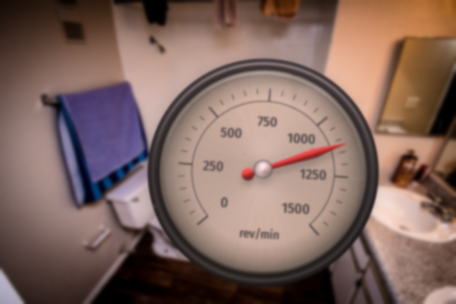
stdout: 1125 rpm
